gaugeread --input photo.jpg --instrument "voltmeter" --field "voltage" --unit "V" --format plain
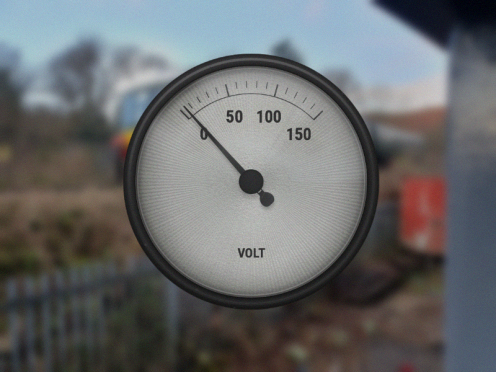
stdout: 5 V
